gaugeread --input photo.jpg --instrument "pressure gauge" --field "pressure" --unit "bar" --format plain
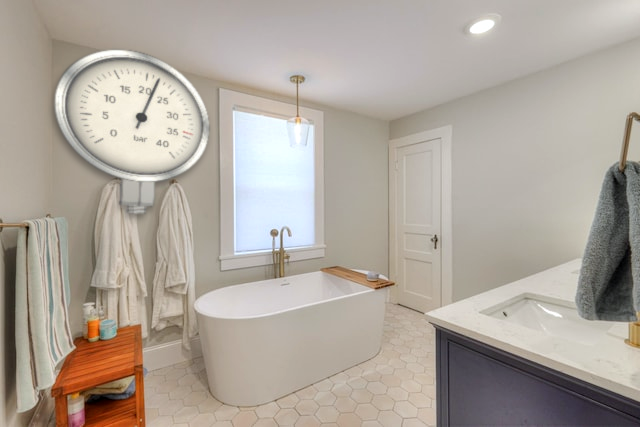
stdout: 22 bar
